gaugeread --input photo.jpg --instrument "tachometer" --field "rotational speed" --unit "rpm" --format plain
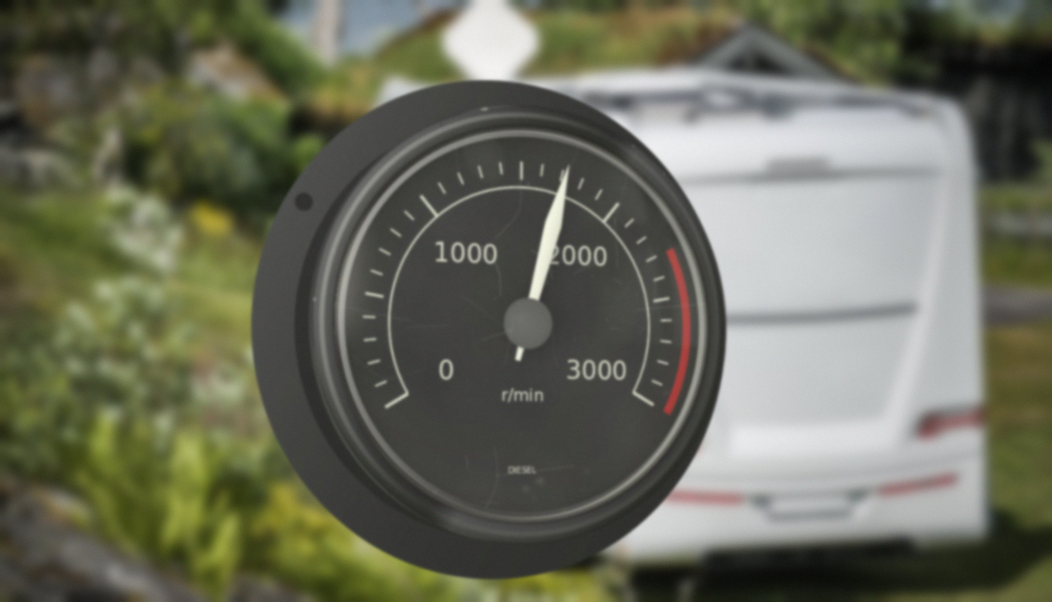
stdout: 1700 rpm
